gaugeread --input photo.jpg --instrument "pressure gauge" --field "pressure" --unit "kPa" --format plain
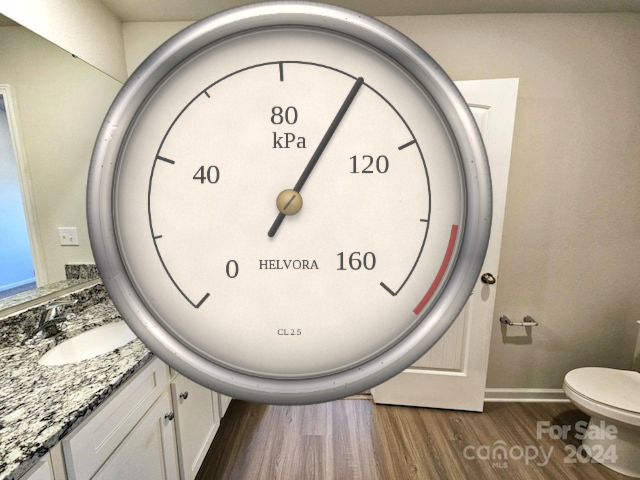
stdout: 100 kPa
